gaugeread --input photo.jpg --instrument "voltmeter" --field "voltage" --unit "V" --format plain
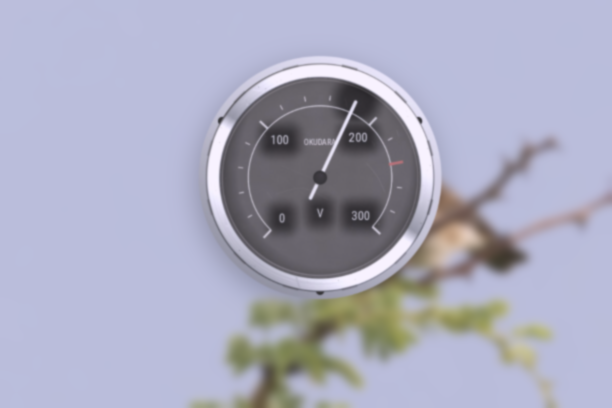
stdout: 180 V
